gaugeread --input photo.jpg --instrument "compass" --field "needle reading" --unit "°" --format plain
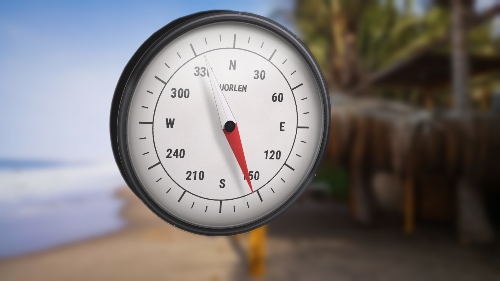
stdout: 155 °
